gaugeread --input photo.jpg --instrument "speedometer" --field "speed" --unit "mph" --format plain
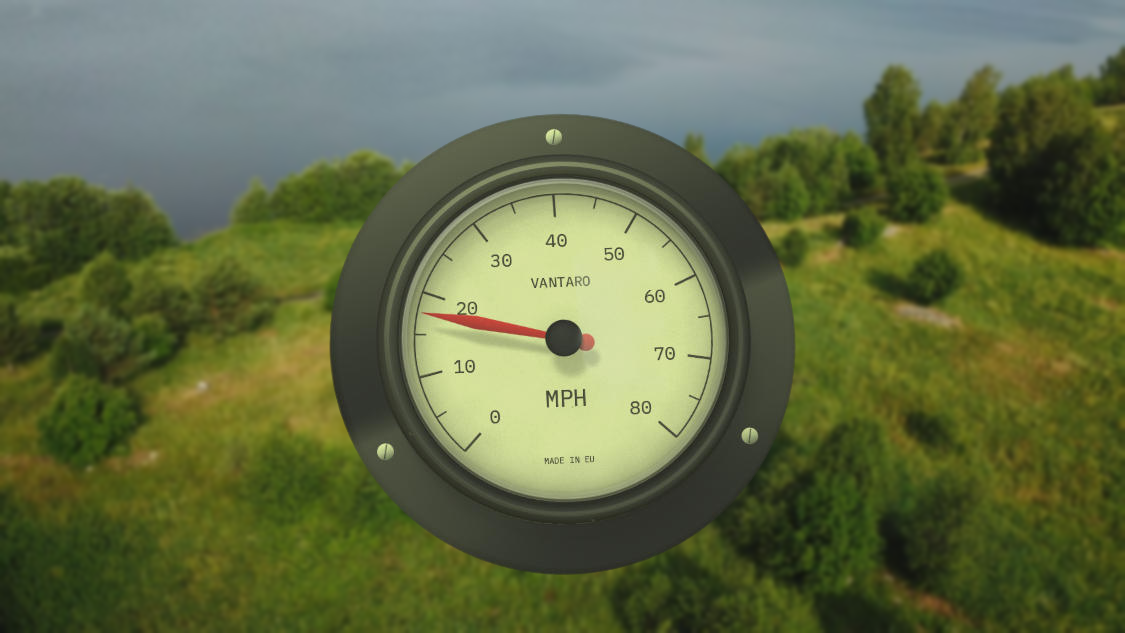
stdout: 17.5 mph
